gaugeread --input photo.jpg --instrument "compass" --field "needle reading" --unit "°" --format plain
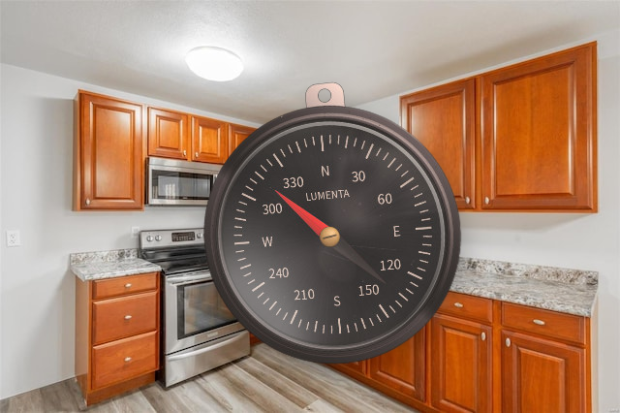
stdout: 315 °
